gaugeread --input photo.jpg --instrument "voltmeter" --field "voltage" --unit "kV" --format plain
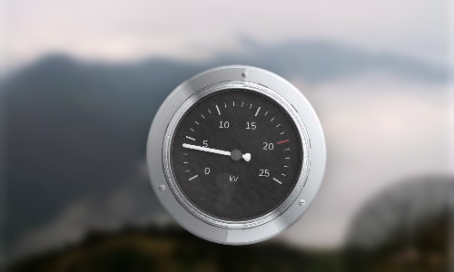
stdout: 4 kV
